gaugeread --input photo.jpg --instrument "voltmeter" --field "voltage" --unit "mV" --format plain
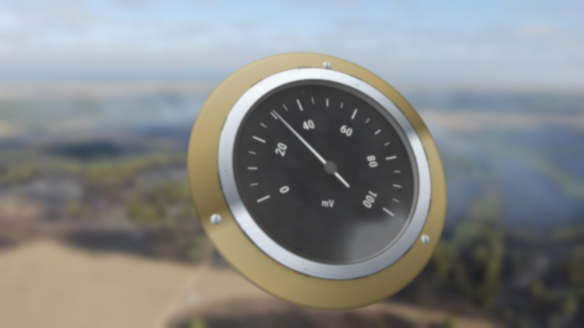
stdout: 30 mV
